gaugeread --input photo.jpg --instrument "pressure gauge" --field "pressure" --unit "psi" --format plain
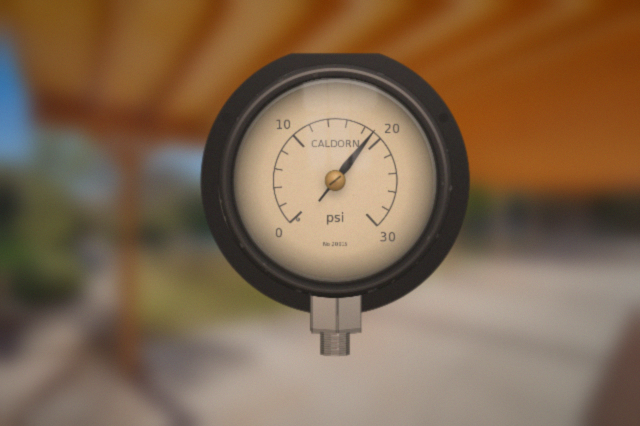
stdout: 19 psi
